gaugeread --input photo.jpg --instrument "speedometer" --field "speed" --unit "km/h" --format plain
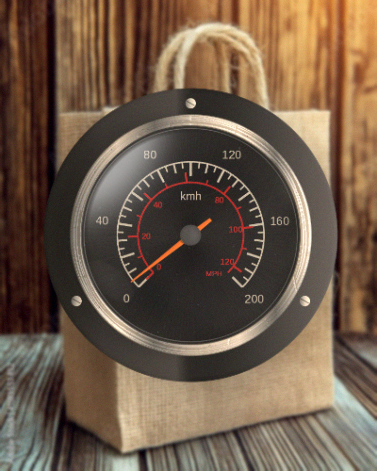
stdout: 5 km/h
